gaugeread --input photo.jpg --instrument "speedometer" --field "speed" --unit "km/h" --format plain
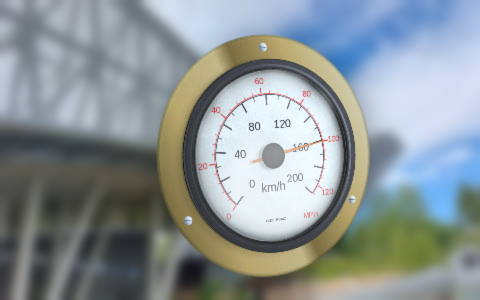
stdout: 160 km/h
